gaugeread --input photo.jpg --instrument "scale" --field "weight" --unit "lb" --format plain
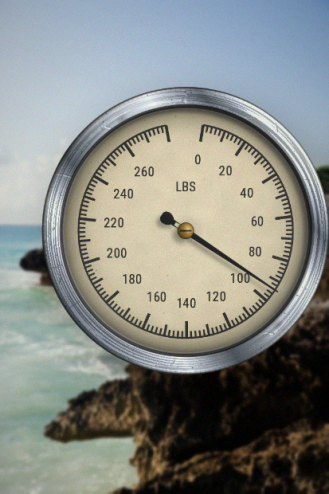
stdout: 94 lb
